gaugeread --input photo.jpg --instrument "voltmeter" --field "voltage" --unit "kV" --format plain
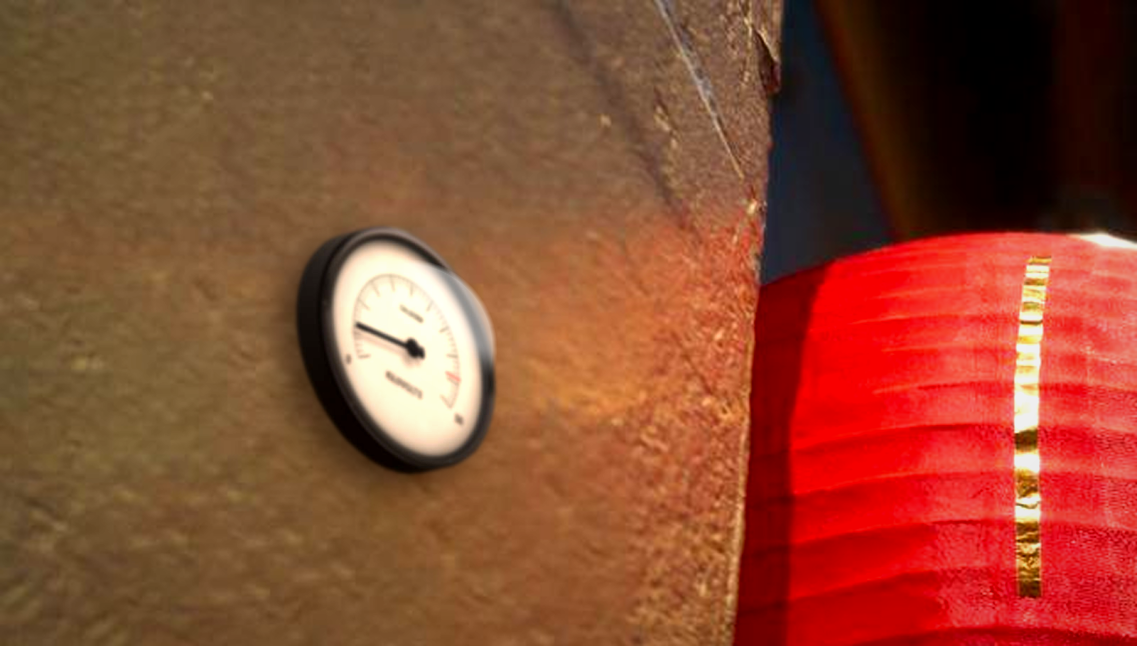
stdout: 5 kV
